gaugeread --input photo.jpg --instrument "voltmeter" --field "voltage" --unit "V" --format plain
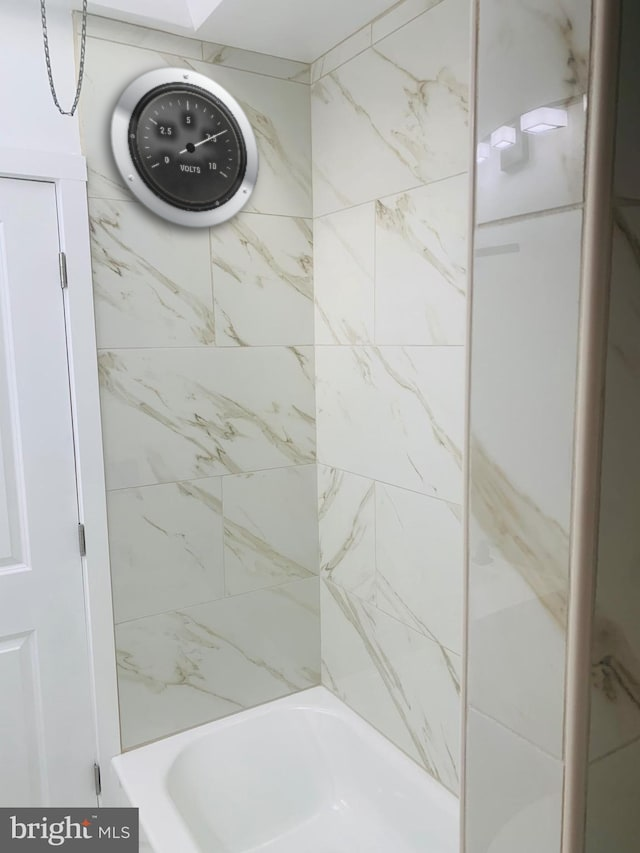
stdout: 7.5 V
